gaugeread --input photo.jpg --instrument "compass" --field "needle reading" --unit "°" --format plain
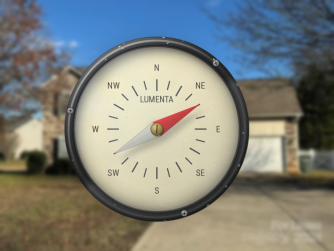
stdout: 60 °
